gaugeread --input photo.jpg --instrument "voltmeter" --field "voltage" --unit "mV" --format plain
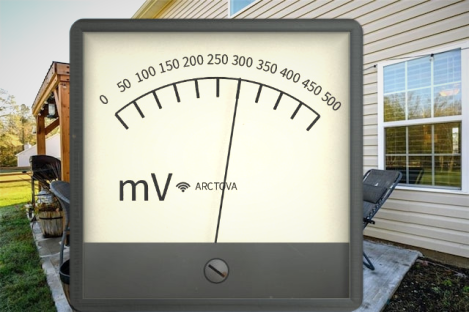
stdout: 300 mV
